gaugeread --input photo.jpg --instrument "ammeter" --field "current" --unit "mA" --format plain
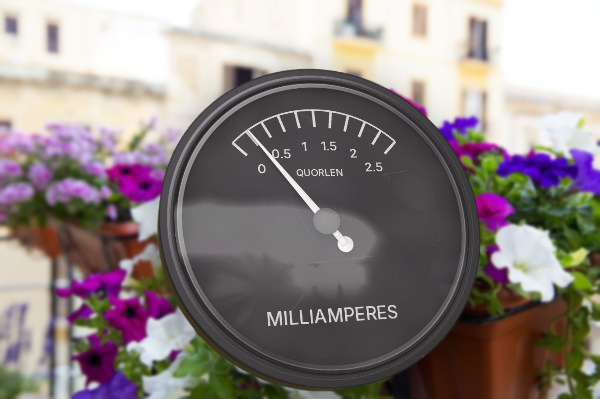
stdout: 0.25 mA
